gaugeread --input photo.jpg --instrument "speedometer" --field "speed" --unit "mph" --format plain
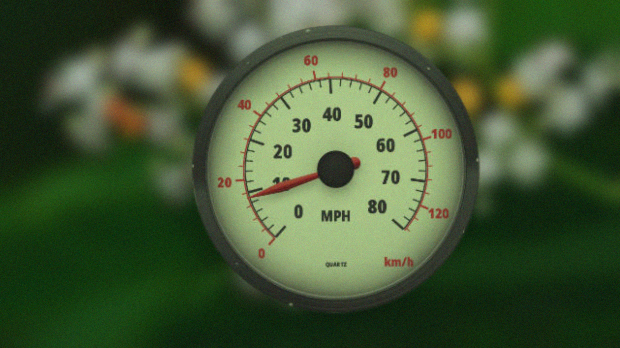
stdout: 9 mph
